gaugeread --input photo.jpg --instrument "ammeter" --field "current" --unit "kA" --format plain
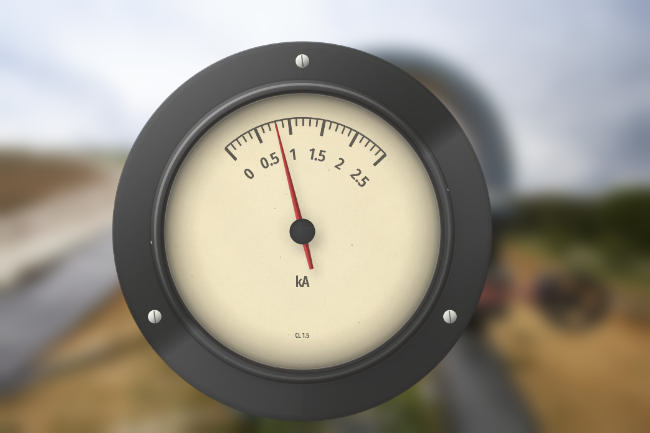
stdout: 0.8 kA
